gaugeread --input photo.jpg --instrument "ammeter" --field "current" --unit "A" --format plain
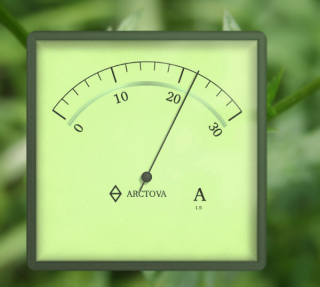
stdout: 22 A
